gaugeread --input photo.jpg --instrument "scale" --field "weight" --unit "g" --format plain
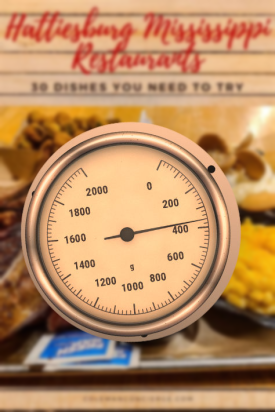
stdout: 360 g
